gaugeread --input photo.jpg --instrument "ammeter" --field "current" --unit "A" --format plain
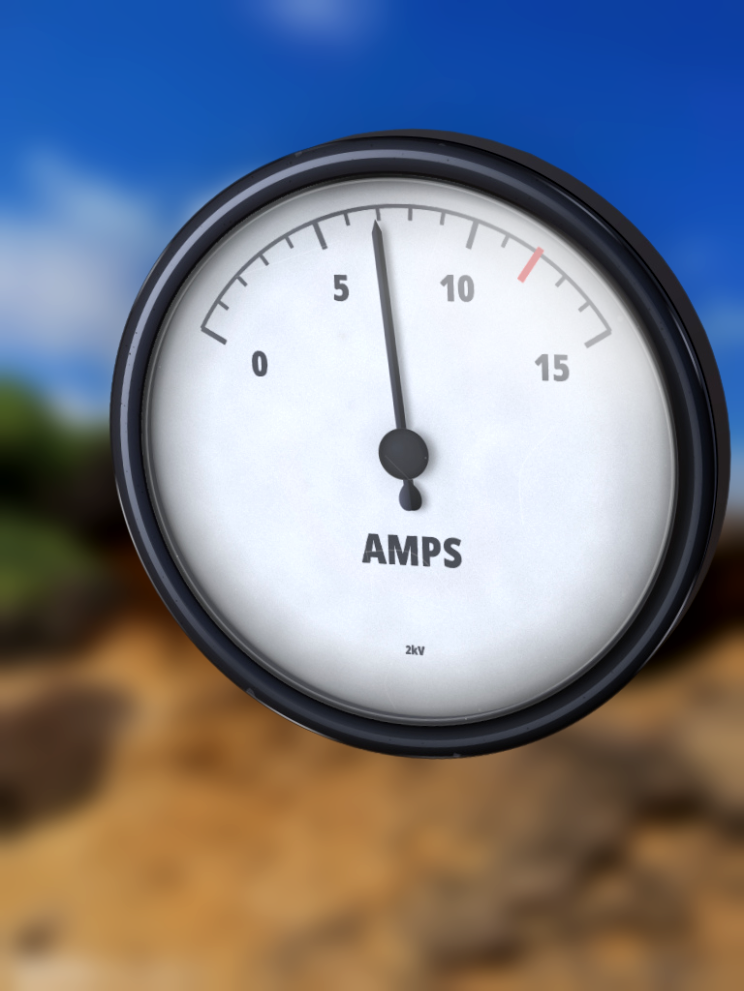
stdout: 7 A
